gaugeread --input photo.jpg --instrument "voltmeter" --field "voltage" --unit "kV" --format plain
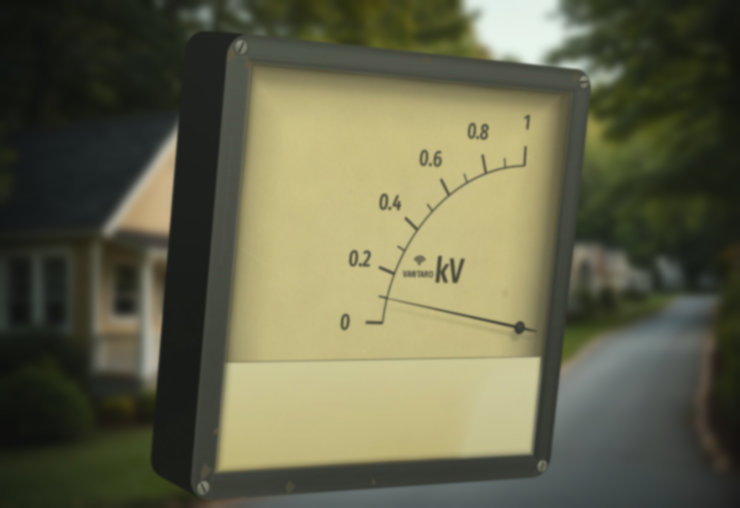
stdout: 0.1 kV
